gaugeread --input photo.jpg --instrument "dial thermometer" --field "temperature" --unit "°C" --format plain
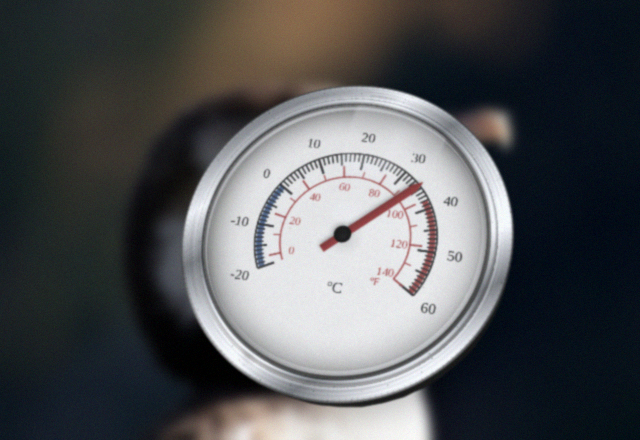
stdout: 35 °C
